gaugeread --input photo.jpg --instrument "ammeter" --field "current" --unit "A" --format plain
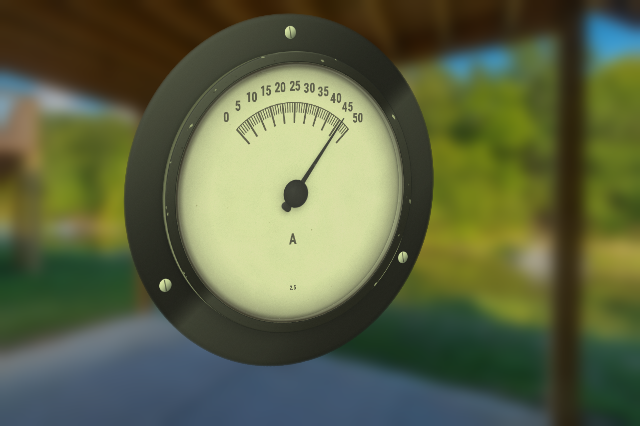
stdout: 45 A
